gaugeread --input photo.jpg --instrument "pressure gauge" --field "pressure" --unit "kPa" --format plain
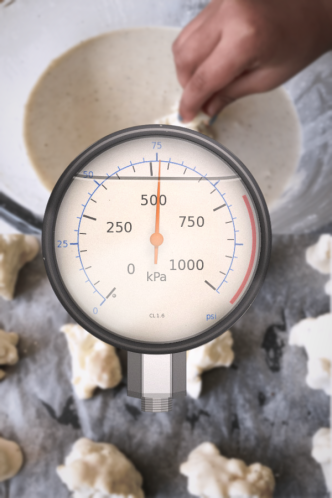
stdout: 525 kPa
